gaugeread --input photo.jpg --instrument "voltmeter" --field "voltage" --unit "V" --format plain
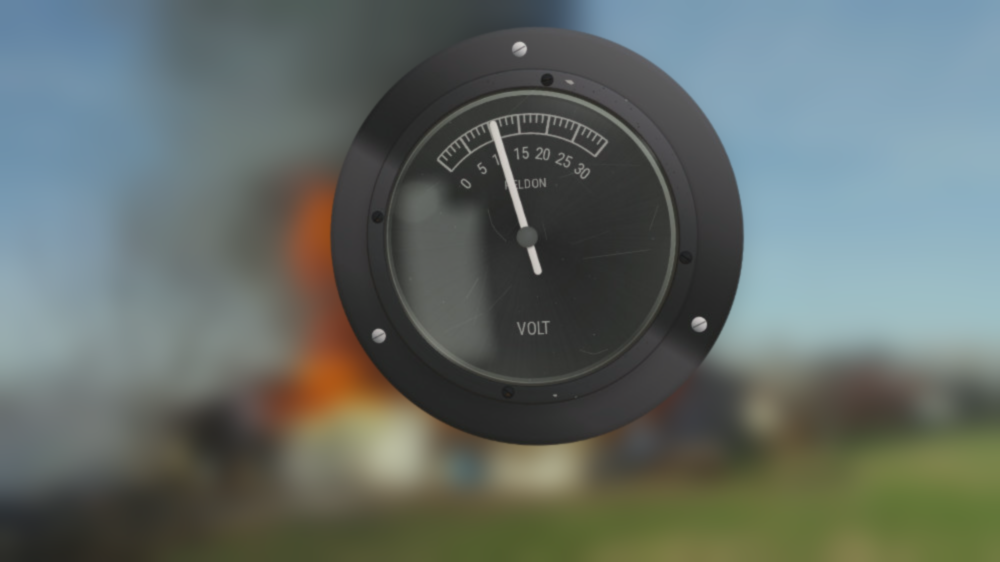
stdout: 11 V
